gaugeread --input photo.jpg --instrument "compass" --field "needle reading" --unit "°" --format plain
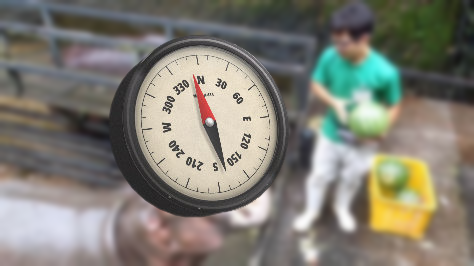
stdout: 350 °
